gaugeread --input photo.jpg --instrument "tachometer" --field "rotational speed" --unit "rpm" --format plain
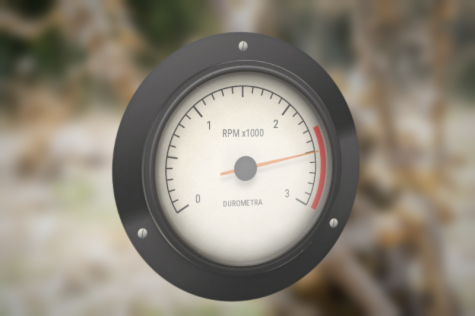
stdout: 2500 rpm
